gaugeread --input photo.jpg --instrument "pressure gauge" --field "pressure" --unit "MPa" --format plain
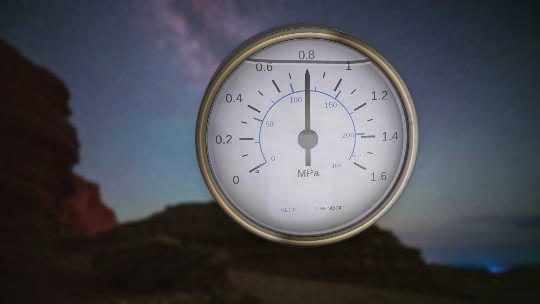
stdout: 0.8 MPa
